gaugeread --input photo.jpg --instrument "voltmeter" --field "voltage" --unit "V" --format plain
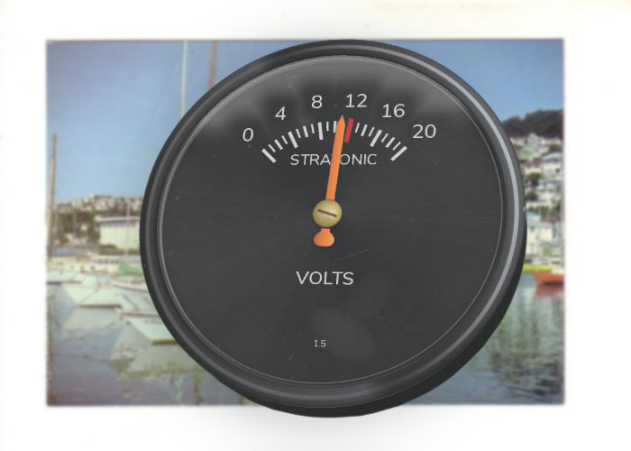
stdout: 11 V
